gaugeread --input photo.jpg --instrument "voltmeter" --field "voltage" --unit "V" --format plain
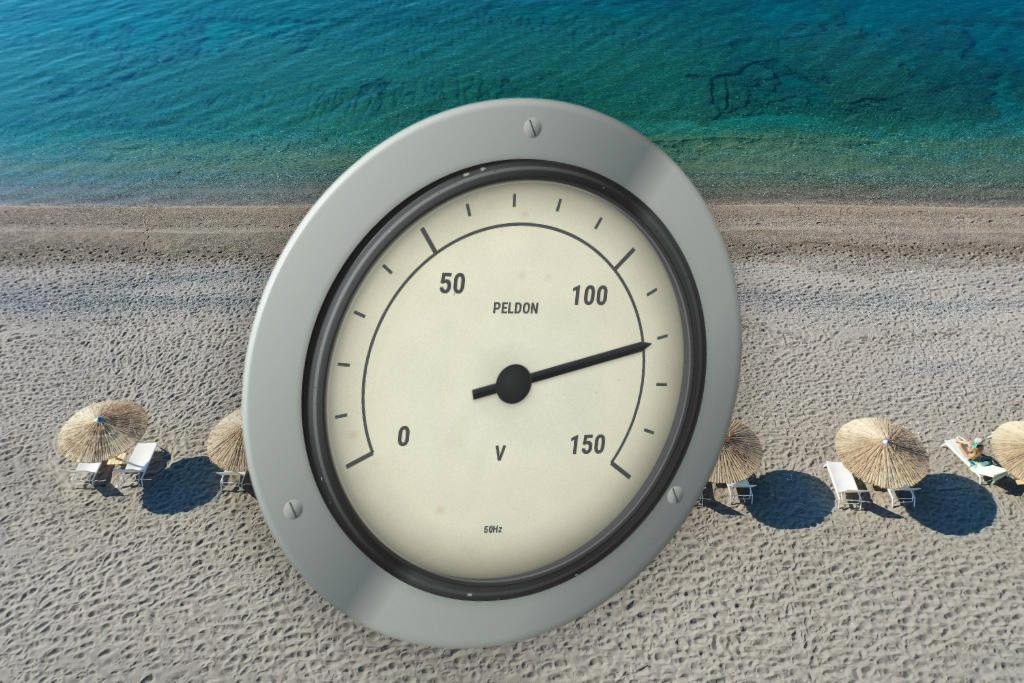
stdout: 120 V
